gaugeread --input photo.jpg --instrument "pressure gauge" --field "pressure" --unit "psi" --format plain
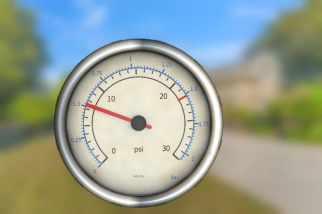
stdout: 7.5 psi
